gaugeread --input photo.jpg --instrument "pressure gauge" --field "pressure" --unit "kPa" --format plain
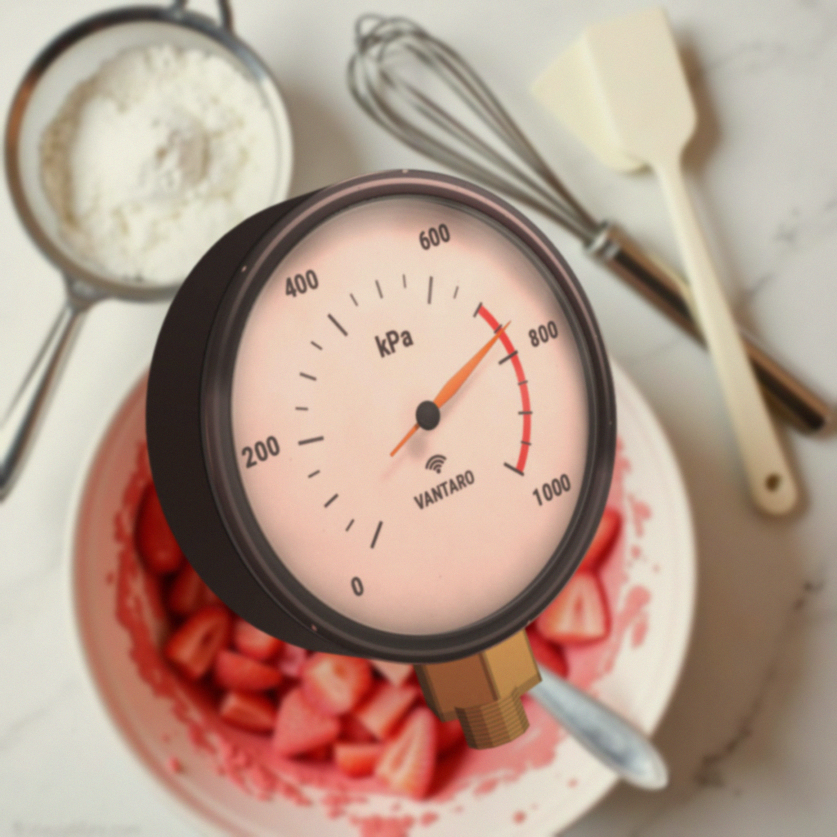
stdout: 750 kPa
